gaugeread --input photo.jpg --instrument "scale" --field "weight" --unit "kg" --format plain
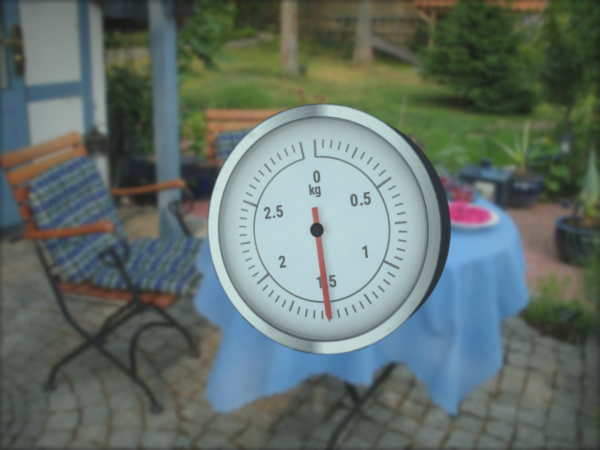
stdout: 1.5 kg
